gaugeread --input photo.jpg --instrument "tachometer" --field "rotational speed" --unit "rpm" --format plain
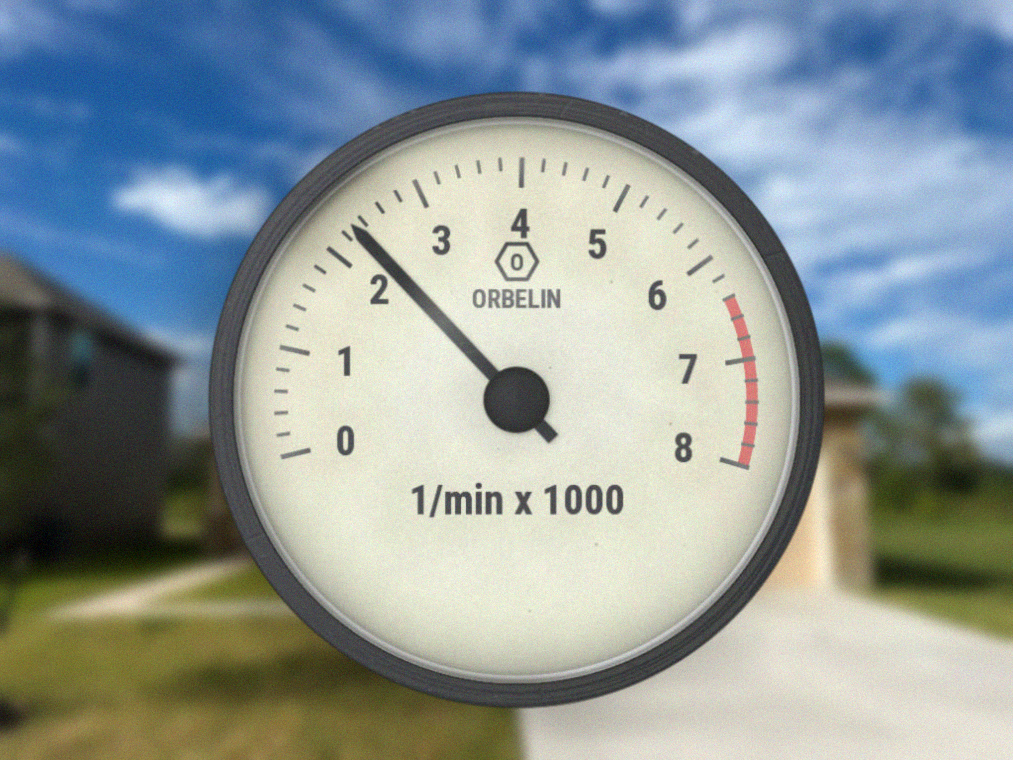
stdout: 2300 rpm
